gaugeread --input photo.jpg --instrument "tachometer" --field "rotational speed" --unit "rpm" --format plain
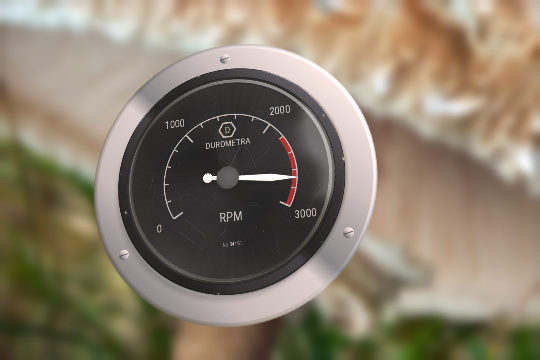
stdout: 2700 rpm
